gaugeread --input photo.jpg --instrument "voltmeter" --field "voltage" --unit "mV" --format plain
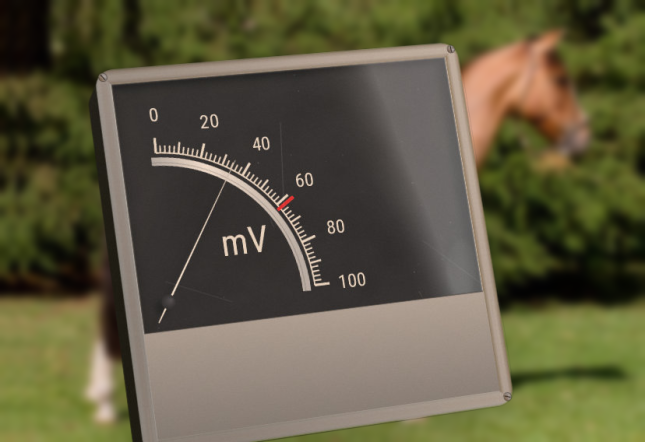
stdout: 34 mV
